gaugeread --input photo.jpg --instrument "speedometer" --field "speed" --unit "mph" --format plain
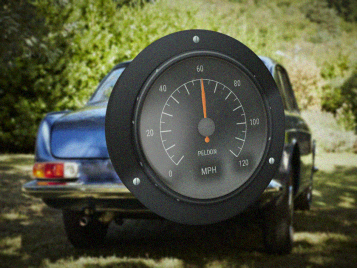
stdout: 60 mph
